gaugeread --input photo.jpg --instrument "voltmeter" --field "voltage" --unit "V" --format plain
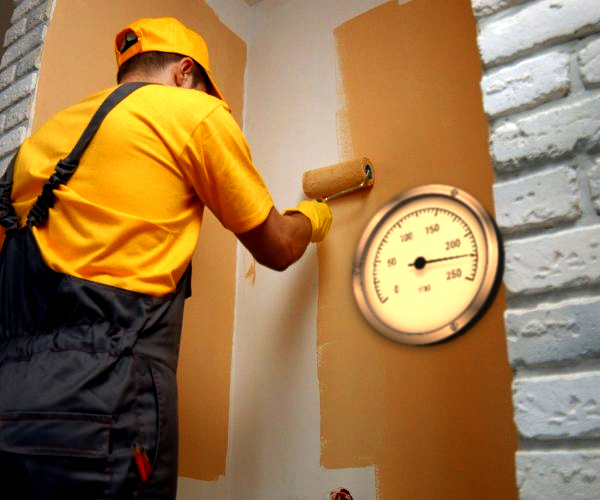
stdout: 225 V
